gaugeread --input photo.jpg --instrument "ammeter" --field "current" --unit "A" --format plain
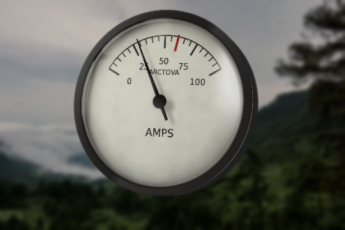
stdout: 30 A
